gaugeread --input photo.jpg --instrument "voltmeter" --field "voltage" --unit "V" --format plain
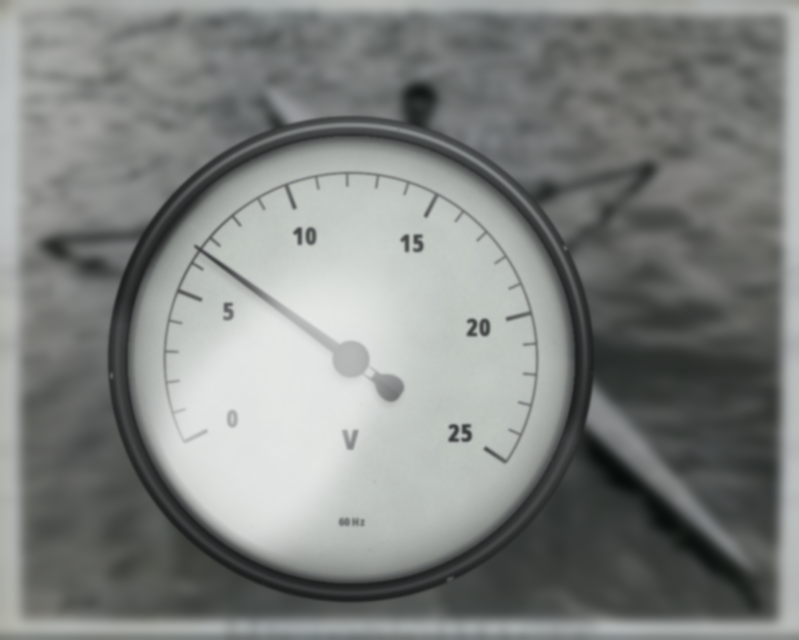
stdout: 6.5 V
